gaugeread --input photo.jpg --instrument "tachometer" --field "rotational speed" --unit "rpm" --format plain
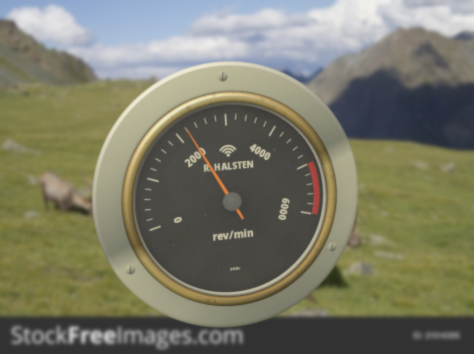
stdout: 2200 rpm
